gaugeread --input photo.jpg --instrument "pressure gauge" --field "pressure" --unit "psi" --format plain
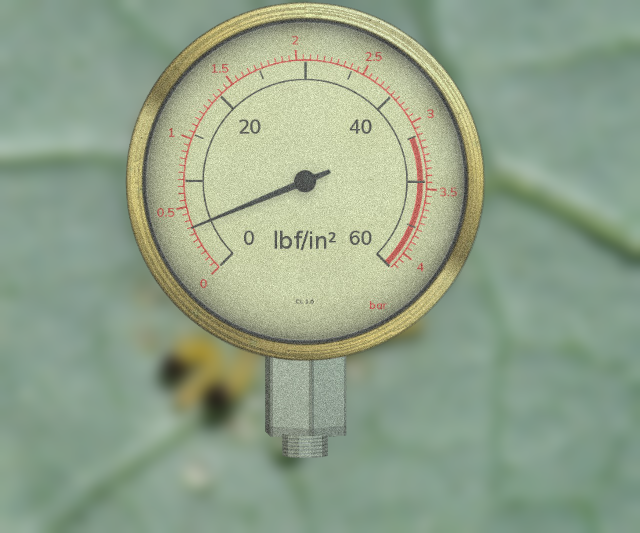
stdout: 5 psi
